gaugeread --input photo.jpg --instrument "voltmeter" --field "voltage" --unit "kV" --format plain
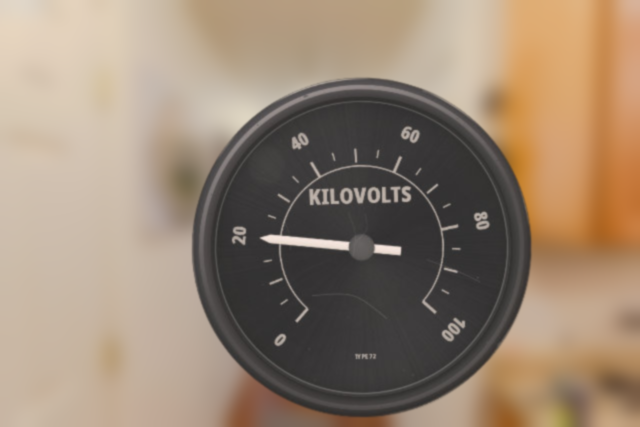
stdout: 20 kV
